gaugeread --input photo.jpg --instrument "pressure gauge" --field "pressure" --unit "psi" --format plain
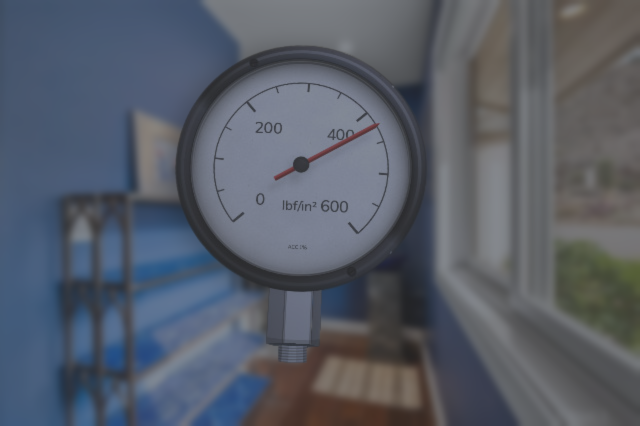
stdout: 425 psi
